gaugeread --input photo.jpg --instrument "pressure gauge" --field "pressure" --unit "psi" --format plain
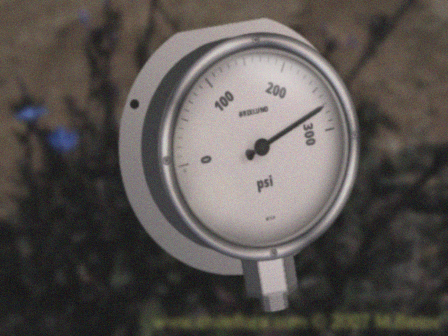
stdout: 270 psi
